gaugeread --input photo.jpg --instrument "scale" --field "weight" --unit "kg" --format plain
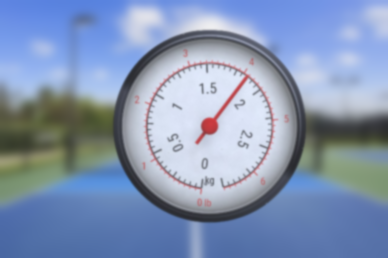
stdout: 1.85 kg
